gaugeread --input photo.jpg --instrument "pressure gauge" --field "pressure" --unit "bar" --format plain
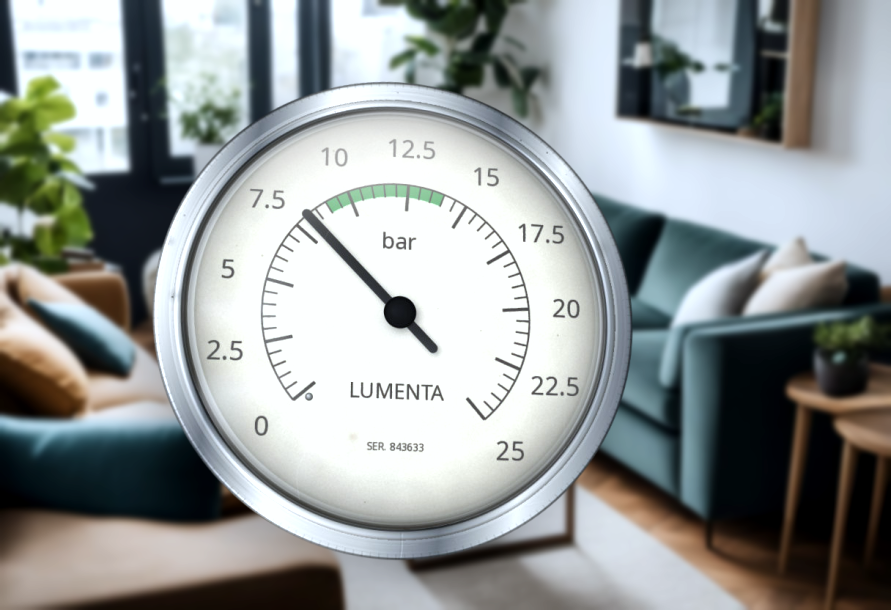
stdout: 8 bar
